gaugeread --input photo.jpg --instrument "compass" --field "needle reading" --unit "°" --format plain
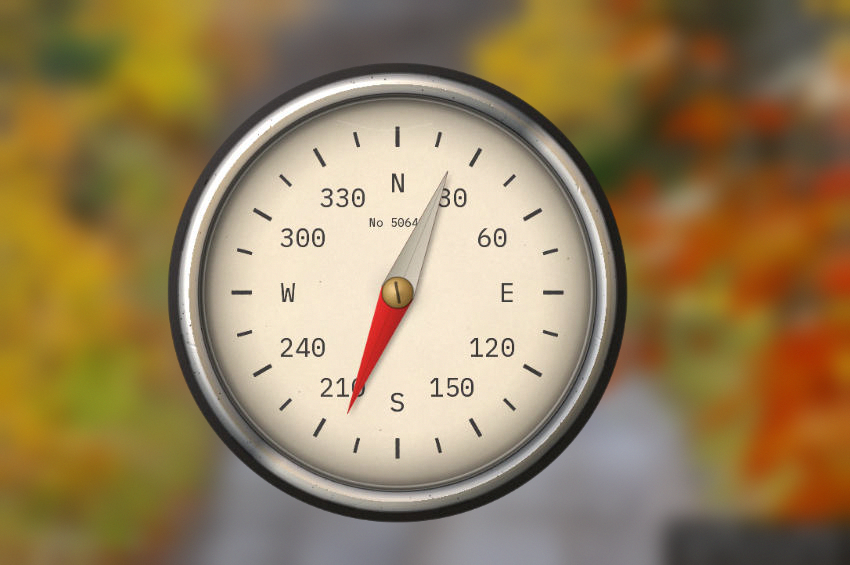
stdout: 202.5 °
